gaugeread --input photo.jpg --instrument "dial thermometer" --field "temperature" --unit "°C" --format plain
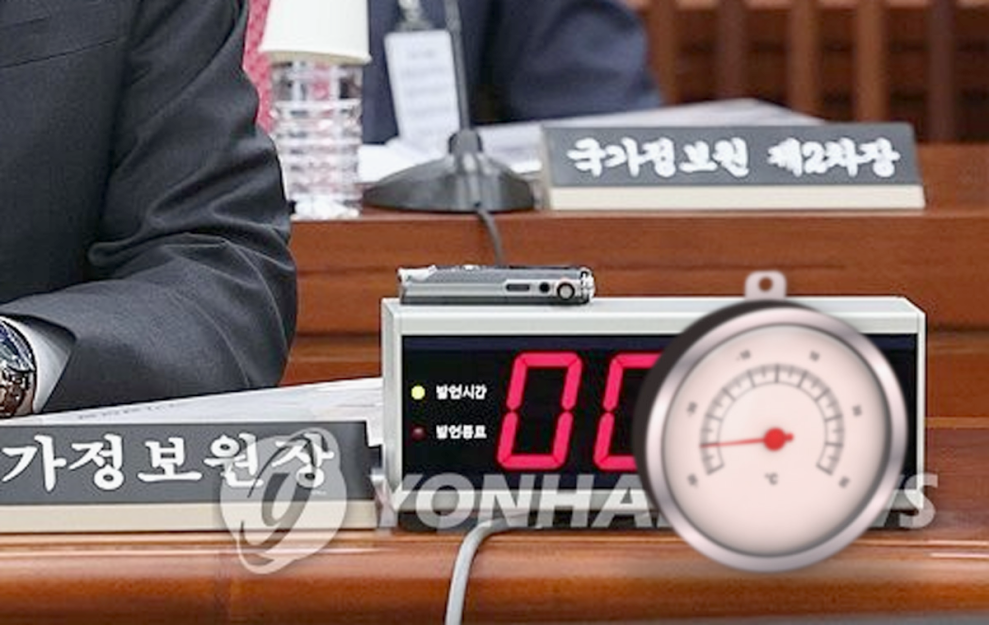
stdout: -40 °C
